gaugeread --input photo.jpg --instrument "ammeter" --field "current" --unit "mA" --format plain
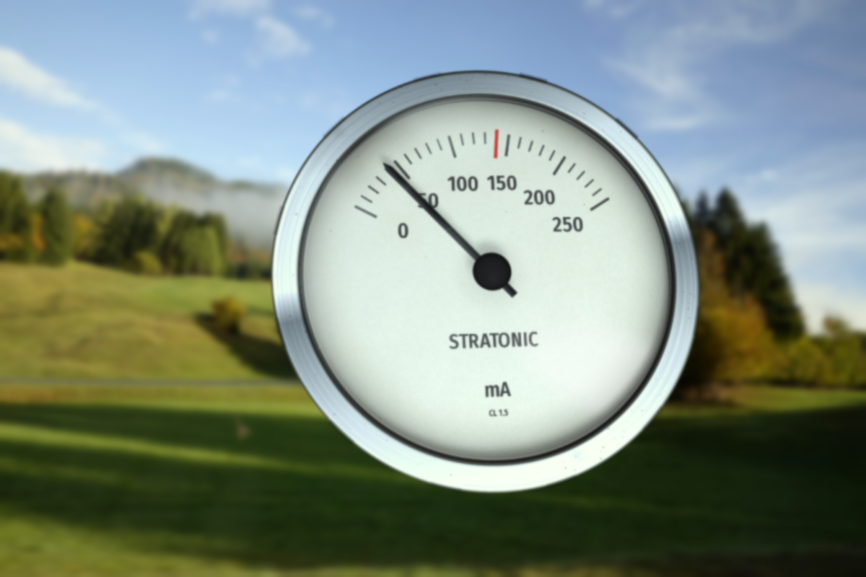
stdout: 40 mA
